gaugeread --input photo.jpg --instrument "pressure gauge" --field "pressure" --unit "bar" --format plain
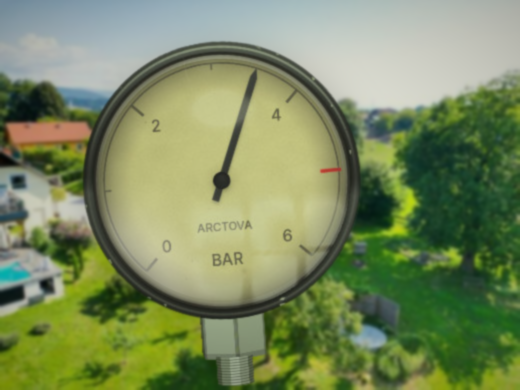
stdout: 3.5 bar
